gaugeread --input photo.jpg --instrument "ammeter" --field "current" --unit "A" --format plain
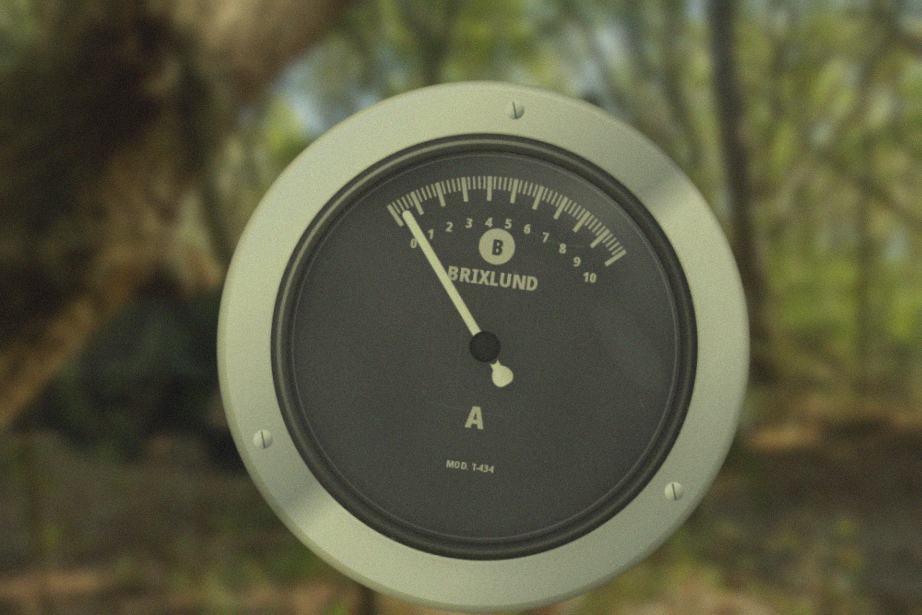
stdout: 0.4 A
